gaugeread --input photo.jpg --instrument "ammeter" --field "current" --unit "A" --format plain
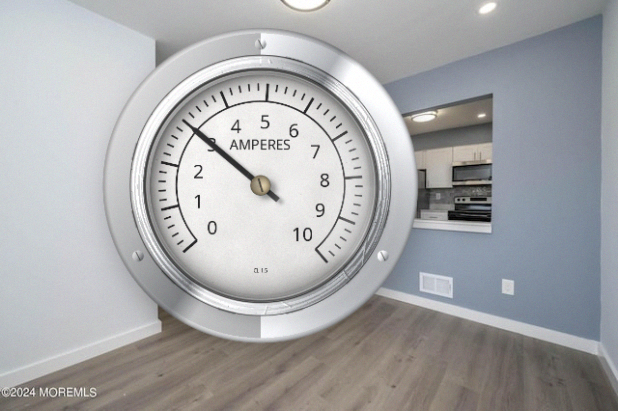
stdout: 3 A
